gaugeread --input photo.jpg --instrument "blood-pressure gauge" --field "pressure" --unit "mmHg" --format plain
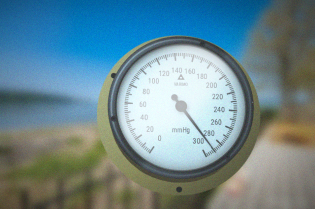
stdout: 290 mmHg
